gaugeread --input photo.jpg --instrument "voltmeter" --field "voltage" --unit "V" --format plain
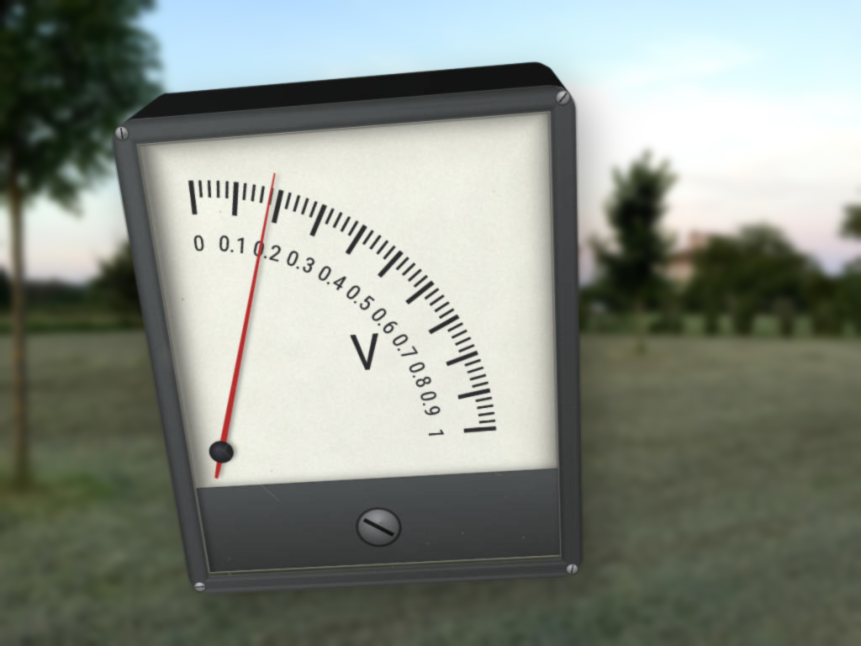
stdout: 0.18 V
